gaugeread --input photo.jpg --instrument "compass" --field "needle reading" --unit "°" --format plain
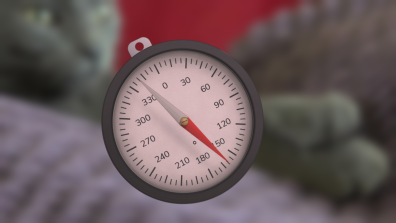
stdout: 160 °
